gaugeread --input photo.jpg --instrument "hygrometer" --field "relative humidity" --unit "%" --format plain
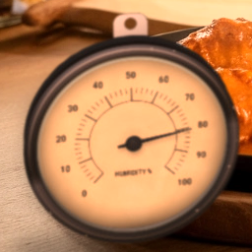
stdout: 80 %
